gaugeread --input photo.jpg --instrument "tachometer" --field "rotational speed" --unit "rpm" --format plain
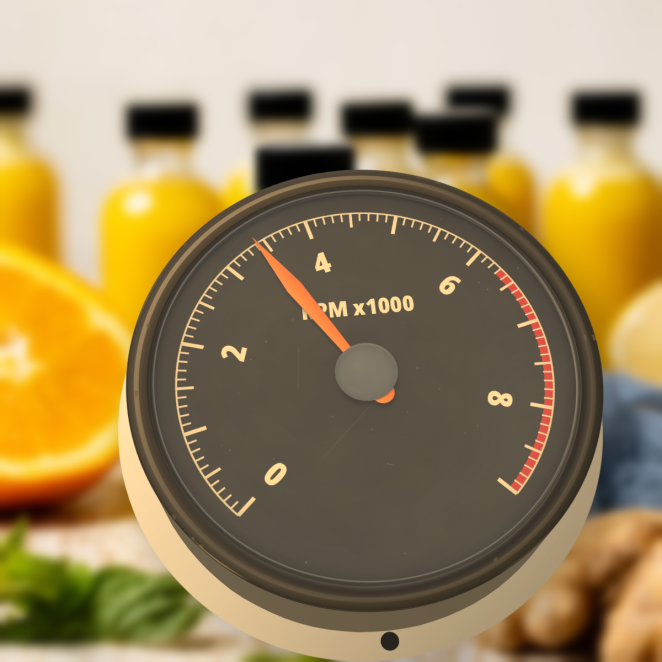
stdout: 3400 rpm
